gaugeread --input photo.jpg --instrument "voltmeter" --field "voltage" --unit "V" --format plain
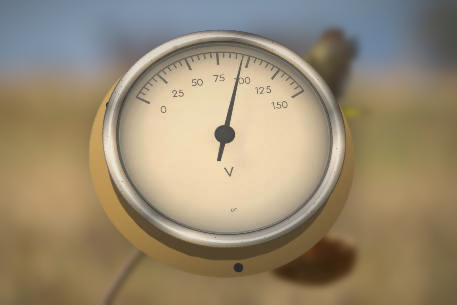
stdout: 95 V
